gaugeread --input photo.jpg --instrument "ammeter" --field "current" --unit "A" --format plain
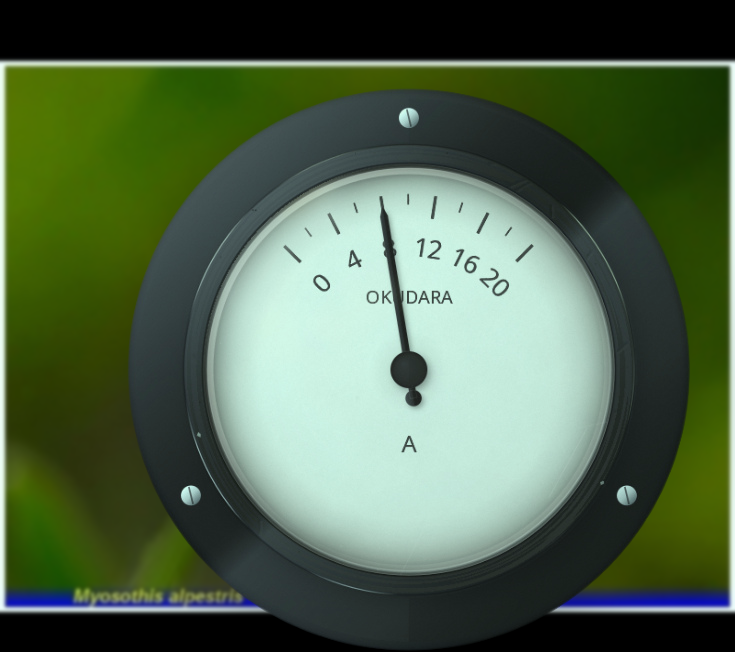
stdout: 8 A
